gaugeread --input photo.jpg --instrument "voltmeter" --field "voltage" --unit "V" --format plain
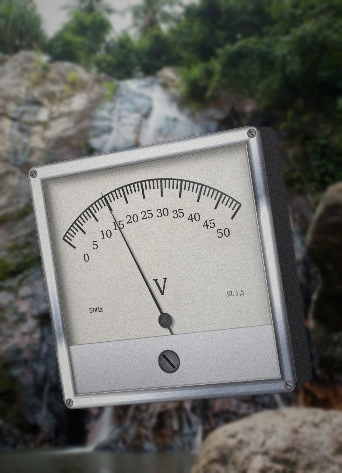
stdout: 15 V
